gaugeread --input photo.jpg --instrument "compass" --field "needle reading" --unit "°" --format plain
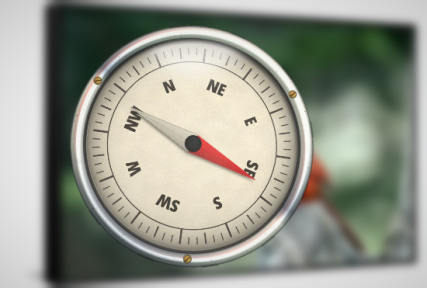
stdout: 142.5 °
